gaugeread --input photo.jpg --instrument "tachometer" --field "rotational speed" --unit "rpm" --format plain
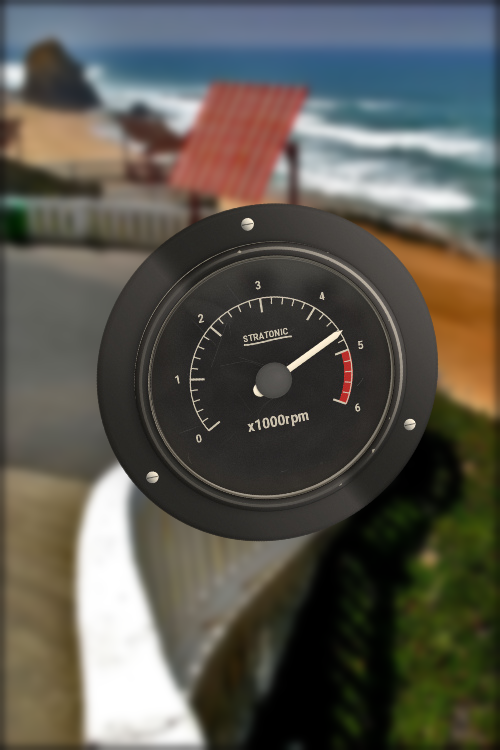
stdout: 4600 rpm
